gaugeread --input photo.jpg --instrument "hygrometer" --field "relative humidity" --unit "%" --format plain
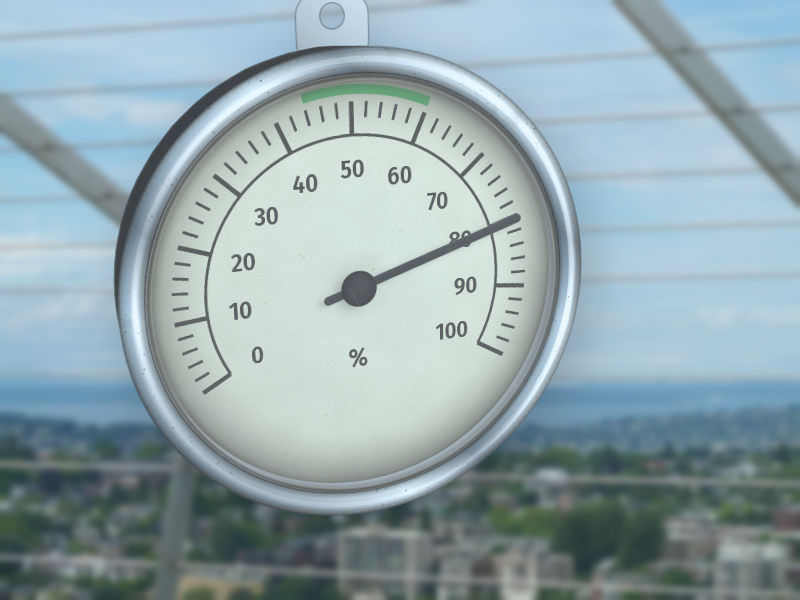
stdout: 80 %
